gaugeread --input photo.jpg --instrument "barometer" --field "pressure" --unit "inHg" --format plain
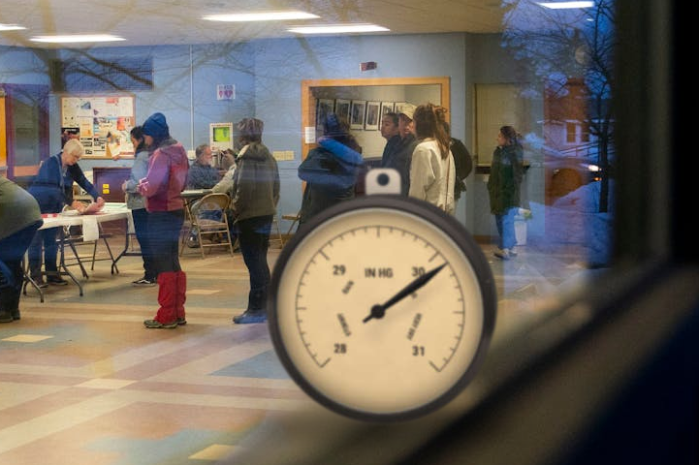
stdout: 30.1 inHg
